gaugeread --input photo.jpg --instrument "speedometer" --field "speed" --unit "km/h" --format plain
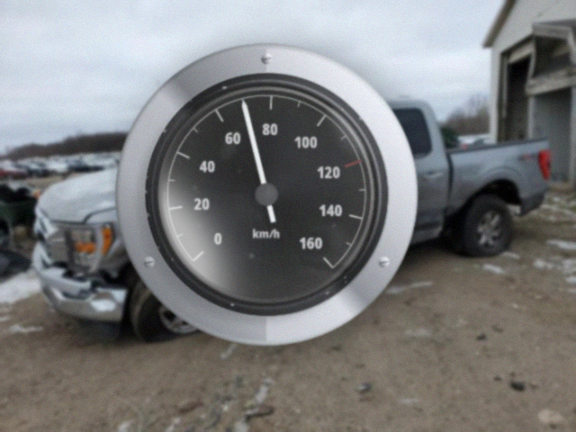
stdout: 70 km/h
